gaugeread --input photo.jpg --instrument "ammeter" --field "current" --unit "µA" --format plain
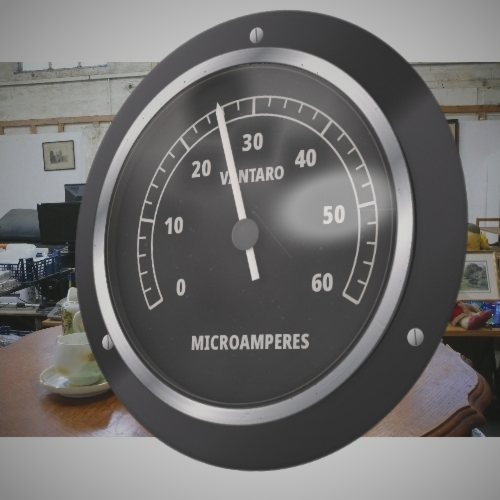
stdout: 26 µA
